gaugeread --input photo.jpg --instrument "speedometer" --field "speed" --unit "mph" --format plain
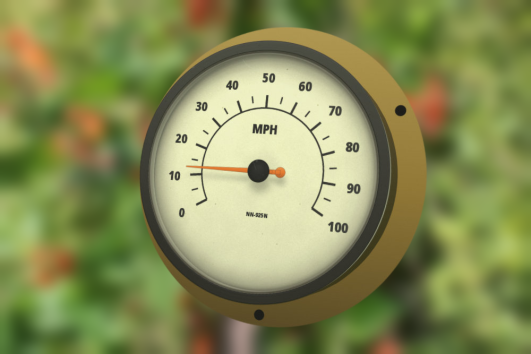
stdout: 12.5 mph
